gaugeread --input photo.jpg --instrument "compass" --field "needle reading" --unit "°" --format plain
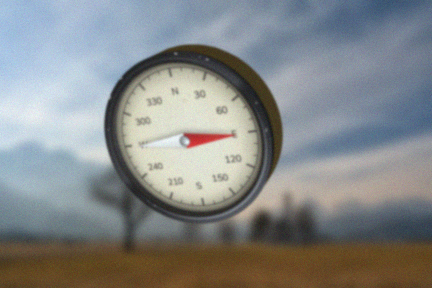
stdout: 90 °
